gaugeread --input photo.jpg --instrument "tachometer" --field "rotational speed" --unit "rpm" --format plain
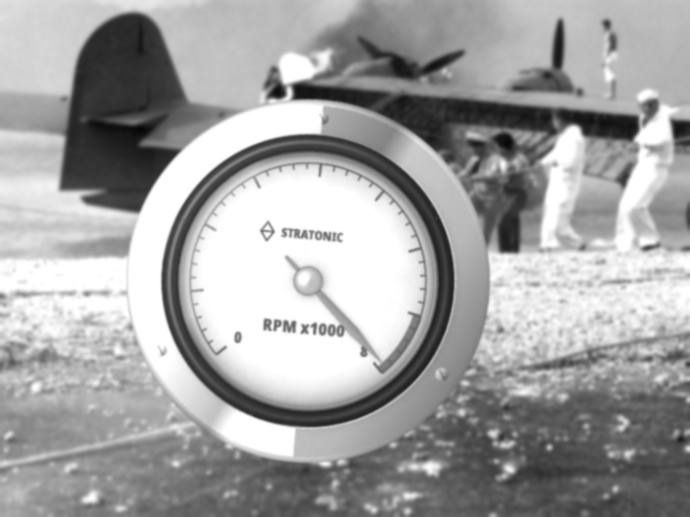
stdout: 7900 rpm
